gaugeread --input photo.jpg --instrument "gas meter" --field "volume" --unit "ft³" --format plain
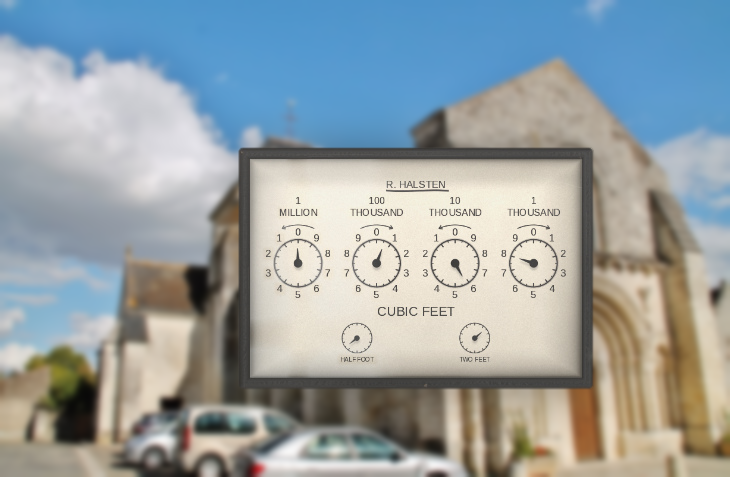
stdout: 5800 ft³
